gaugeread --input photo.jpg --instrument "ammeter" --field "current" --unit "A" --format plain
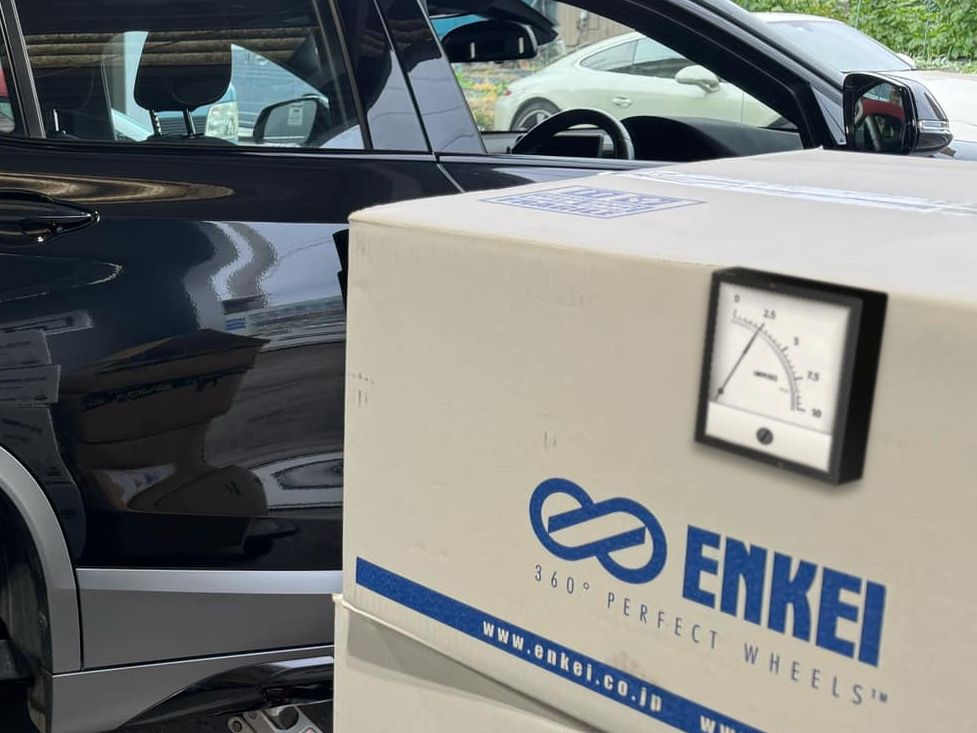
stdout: 2.5 A
